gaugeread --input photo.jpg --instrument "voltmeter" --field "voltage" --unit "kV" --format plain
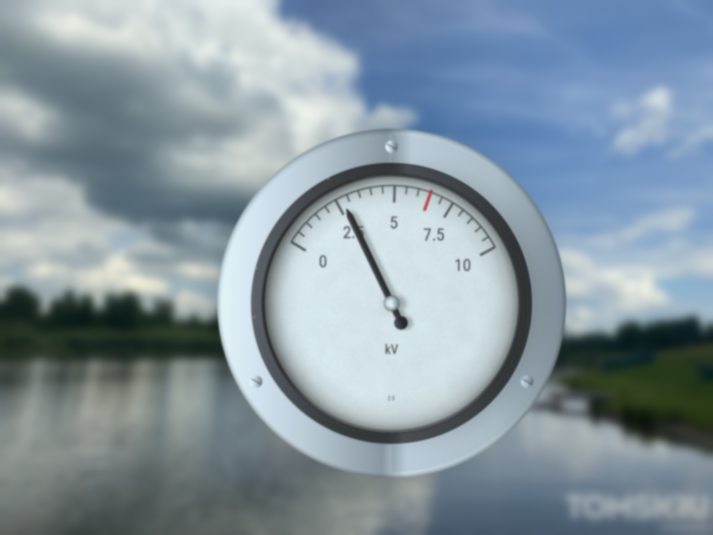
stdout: 2.75 kV
